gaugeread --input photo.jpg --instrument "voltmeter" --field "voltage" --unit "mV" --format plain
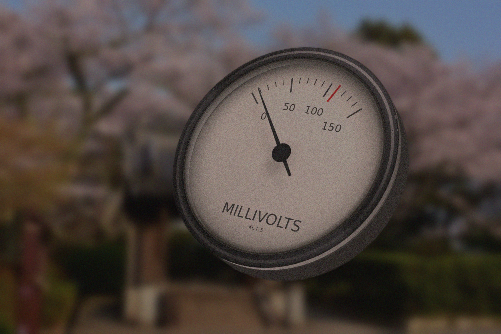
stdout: 10 mV
